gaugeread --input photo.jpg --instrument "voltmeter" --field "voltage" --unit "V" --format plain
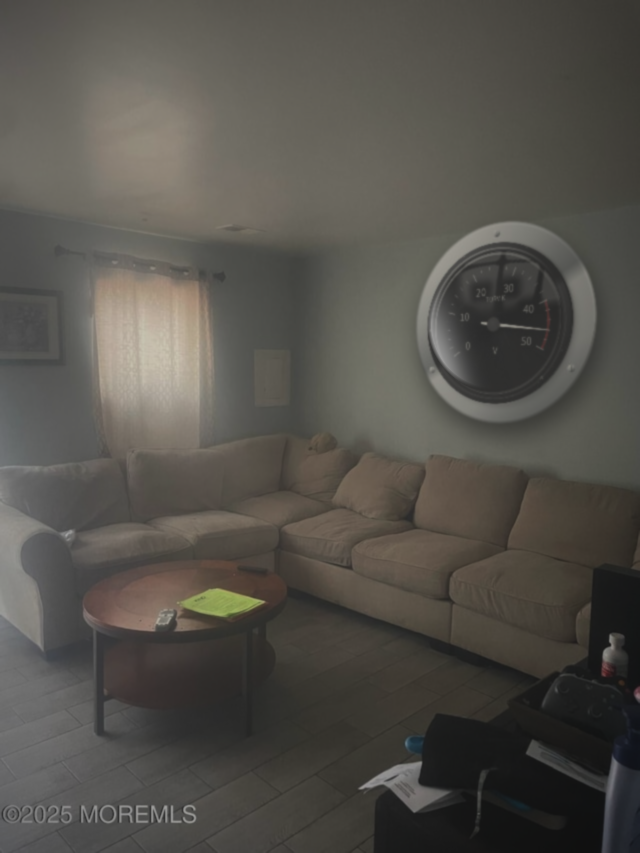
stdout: 46 V
